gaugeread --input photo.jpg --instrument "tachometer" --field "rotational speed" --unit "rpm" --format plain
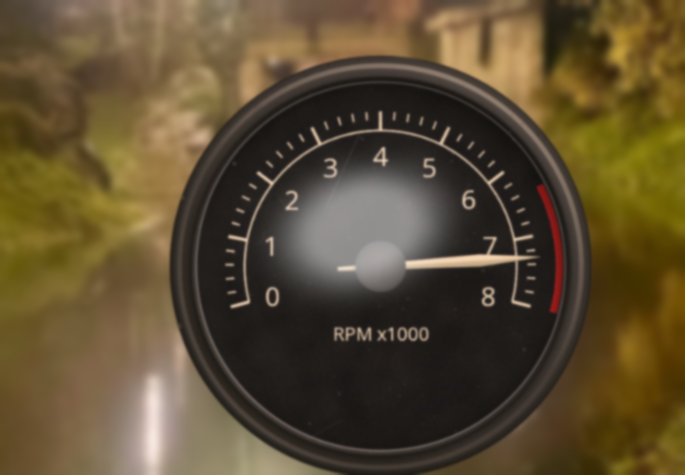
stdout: 7300 rpm
